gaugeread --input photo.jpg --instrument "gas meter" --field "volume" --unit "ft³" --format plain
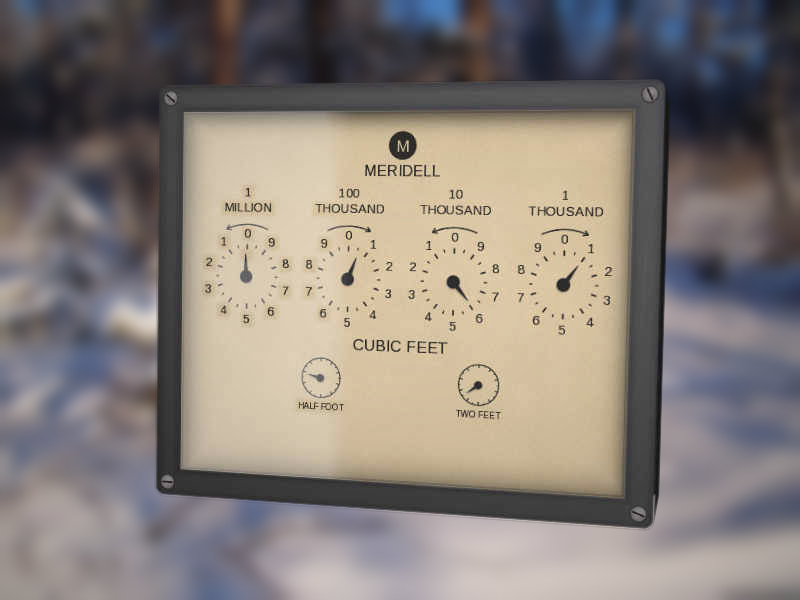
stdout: 6100 ft³
